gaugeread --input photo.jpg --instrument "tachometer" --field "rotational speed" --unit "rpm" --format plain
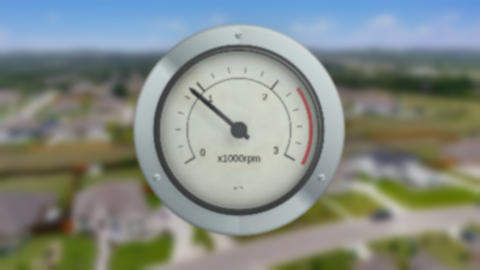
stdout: 900 rpm
